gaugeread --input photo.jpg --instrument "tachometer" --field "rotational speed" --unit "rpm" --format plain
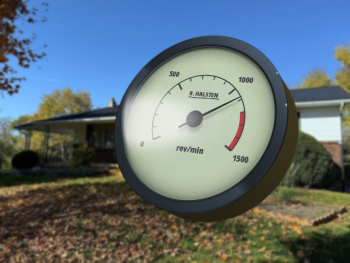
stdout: 1100 rpm
